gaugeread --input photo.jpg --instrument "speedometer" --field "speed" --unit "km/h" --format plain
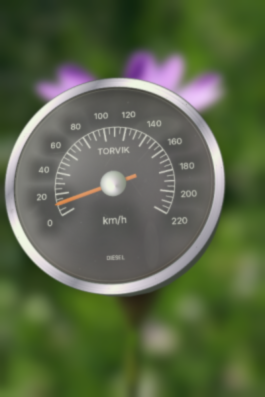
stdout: 10 km/h
